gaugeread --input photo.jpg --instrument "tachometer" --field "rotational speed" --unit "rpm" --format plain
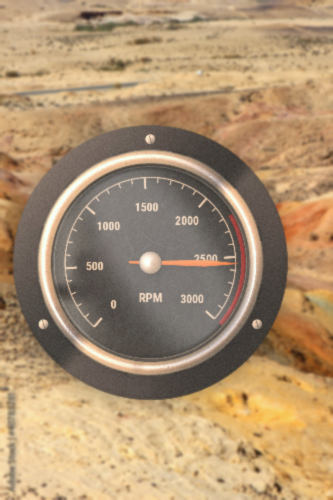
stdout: 2550 rpm
